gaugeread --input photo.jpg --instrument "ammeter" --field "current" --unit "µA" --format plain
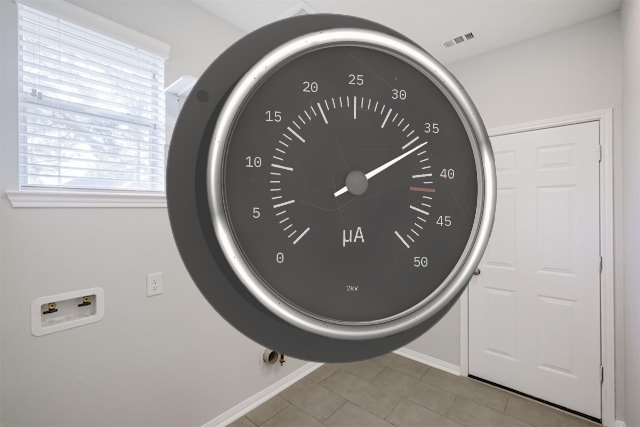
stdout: 36 µA
